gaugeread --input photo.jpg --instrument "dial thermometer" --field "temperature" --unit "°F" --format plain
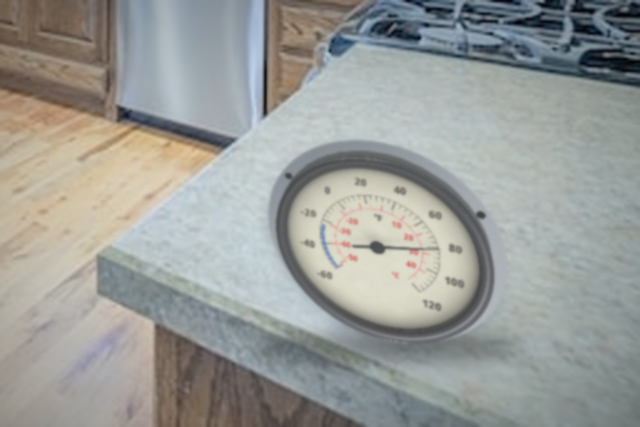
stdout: 80 °F
